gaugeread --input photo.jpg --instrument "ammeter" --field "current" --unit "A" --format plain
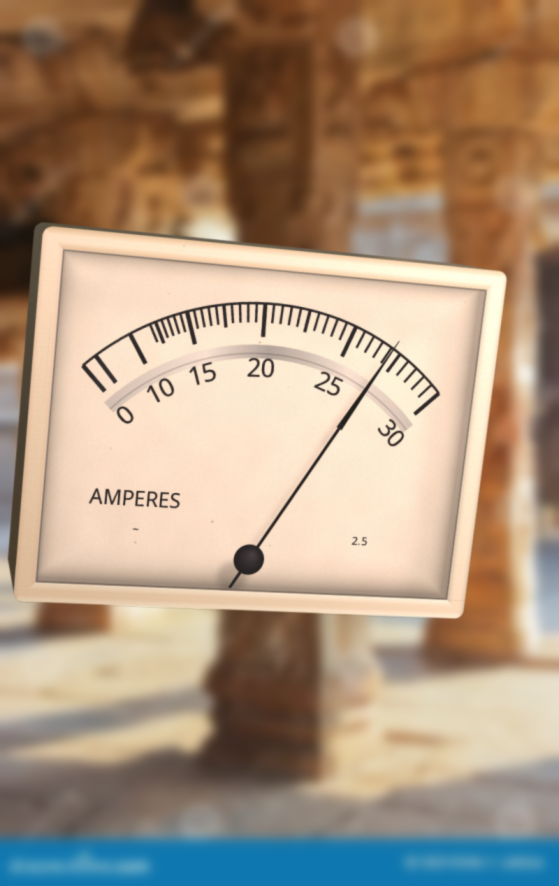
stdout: 27 A
